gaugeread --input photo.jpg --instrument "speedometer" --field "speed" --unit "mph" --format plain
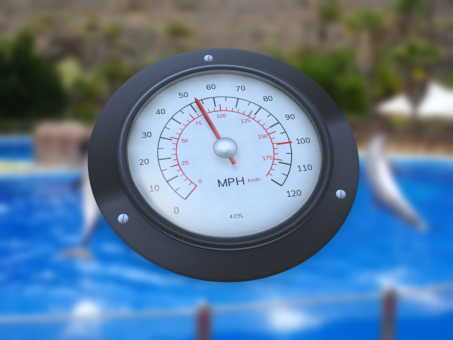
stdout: 52.5 mph
